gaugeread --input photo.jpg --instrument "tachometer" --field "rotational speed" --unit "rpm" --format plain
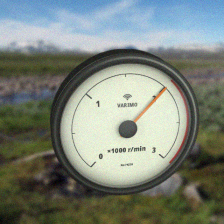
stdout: 2000 rpm
